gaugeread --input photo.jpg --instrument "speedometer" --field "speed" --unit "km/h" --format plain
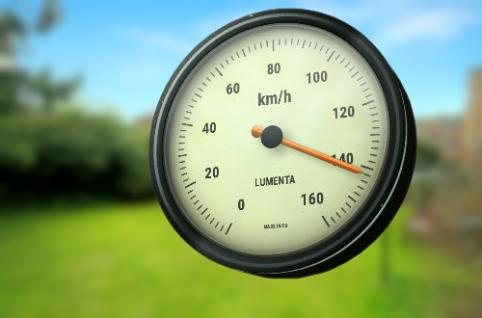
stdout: 142 km/h
